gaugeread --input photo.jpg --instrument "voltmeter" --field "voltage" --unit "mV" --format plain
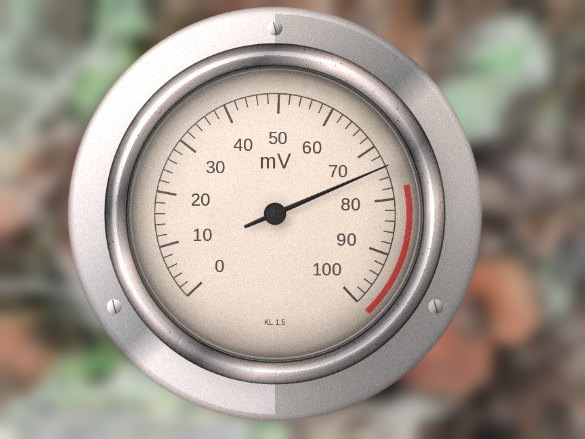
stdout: 74 mV
